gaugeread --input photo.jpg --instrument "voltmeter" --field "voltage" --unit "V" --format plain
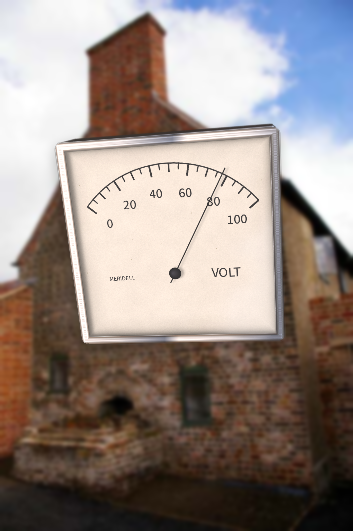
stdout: 77.5 V
